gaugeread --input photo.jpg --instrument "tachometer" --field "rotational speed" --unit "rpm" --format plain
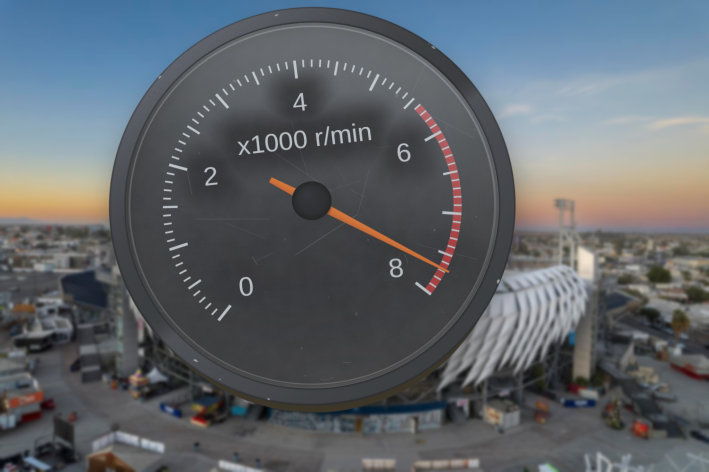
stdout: 7700 rpm
